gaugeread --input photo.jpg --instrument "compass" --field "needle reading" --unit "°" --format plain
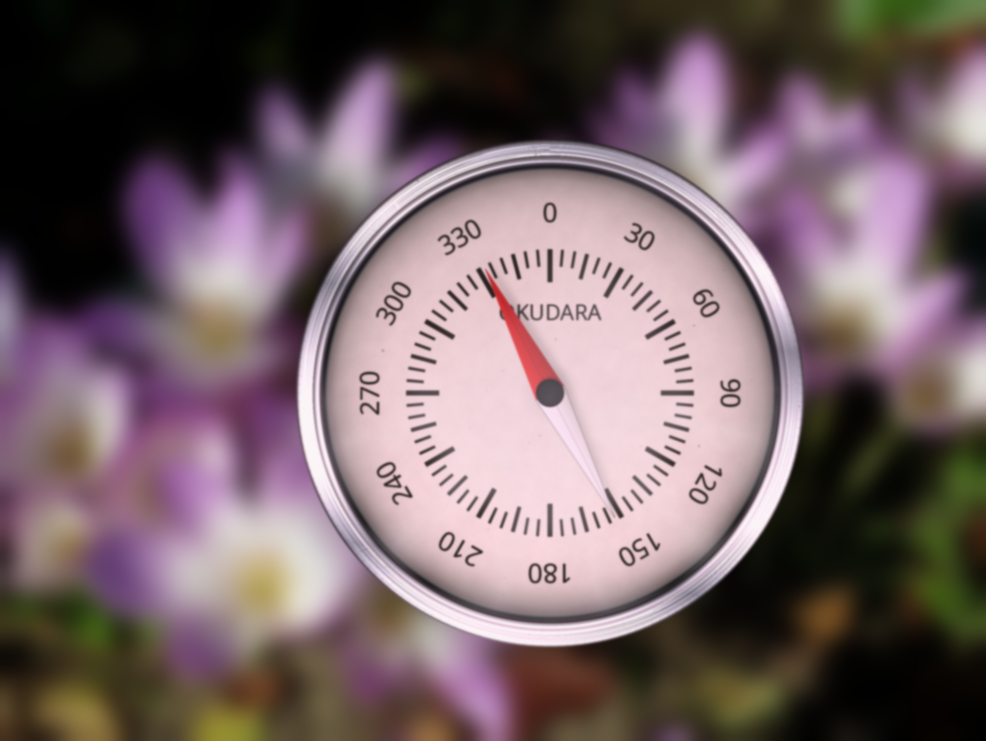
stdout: 332.5 °
